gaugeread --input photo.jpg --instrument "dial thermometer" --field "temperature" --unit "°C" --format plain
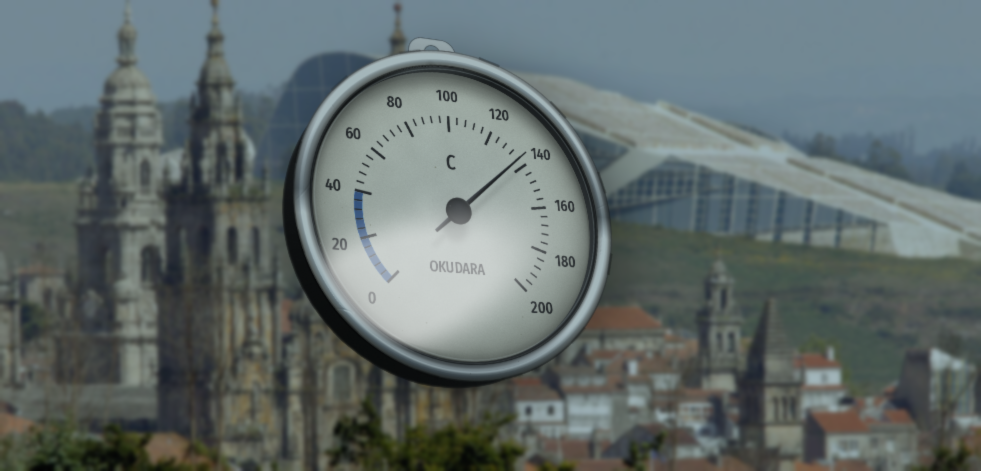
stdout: 136 °C
